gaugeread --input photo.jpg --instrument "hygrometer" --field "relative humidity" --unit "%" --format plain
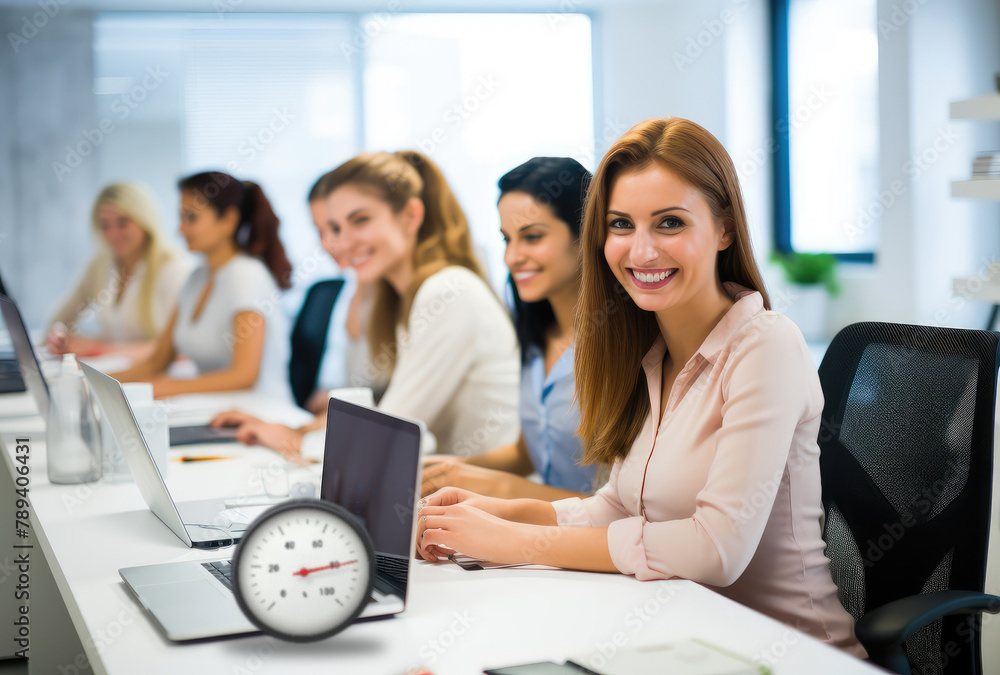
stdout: 80 %
